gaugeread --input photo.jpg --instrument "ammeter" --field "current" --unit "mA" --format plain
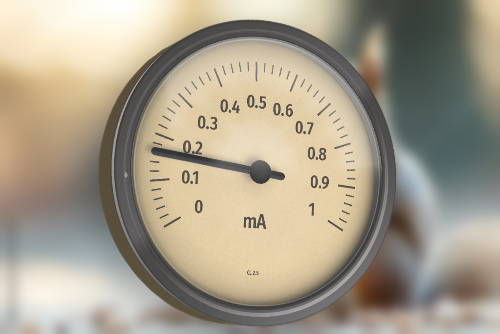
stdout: 0.16 mA
